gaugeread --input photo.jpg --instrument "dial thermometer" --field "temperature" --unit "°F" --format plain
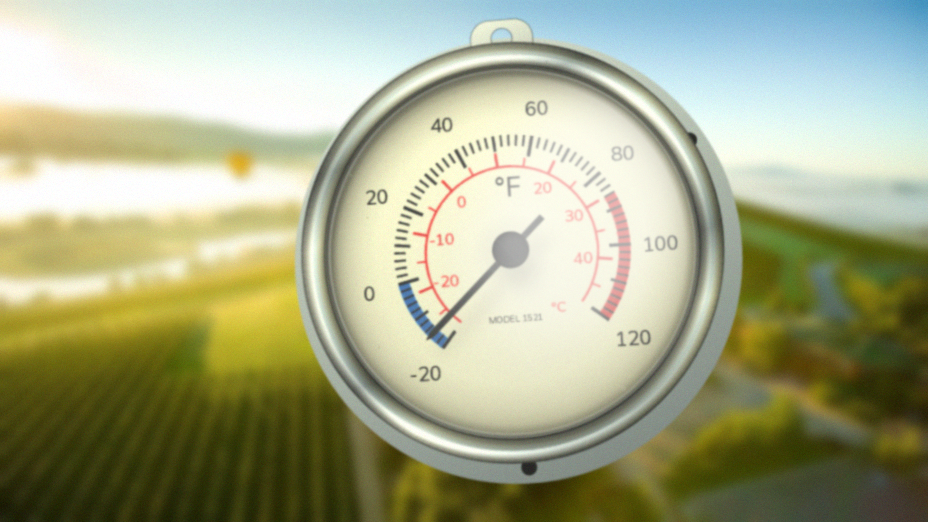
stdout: -16 °F
